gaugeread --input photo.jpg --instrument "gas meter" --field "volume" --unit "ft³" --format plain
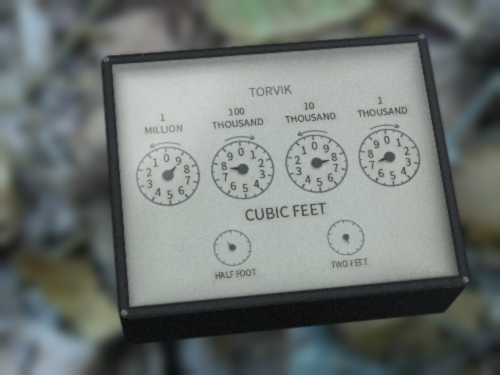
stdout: 877700 ft³
